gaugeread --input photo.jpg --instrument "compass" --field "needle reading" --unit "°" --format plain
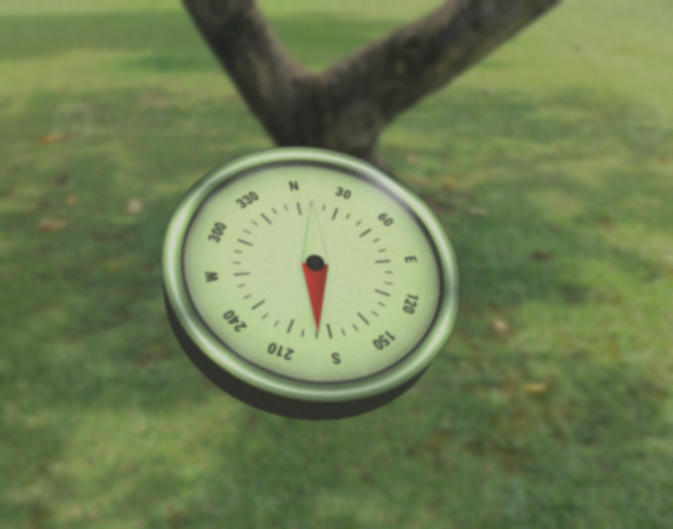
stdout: 190 °
